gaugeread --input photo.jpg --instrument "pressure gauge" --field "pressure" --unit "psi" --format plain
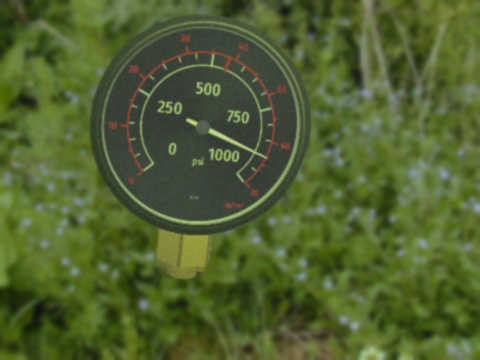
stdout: 900 psi
